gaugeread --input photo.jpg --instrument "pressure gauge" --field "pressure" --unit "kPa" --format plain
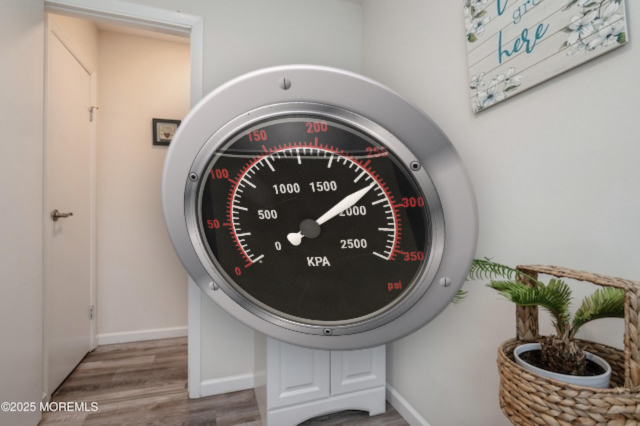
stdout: 1850 kPa
